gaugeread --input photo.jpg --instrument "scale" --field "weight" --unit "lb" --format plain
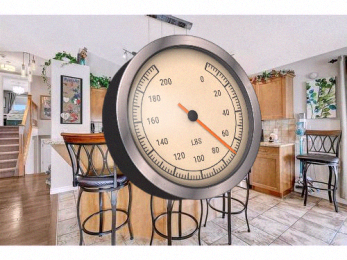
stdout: 70 lb
